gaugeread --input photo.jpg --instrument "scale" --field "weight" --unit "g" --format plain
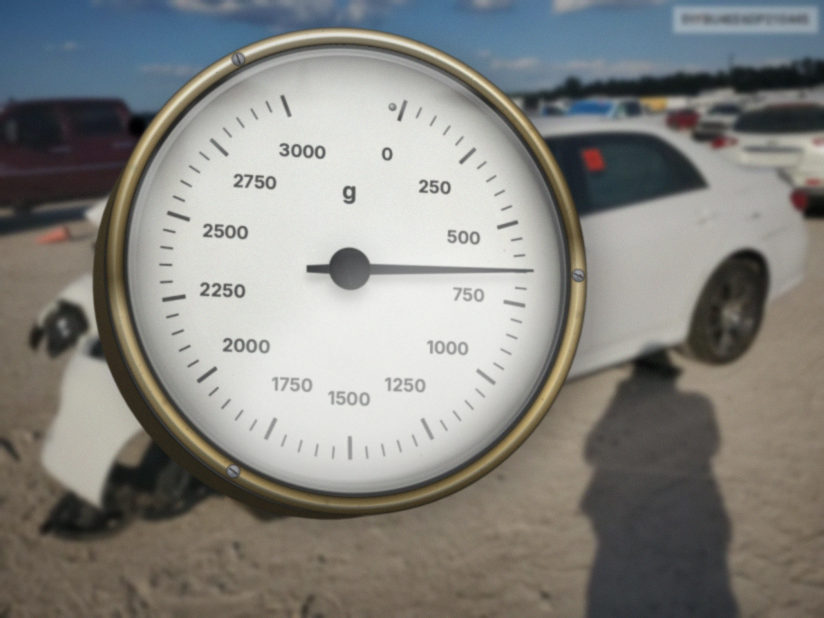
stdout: 650 g
